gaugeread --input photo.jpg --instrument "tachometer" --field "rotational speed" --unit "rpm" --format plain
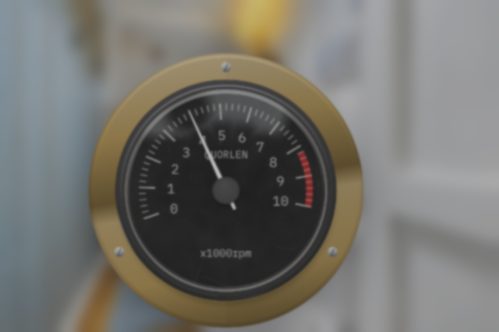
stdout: 4000 rpm
